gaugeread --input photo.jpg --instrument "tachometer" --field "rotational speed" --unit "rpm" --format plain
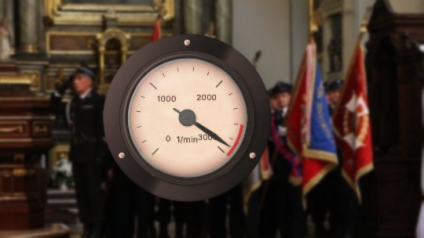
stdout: 2900 rpm
